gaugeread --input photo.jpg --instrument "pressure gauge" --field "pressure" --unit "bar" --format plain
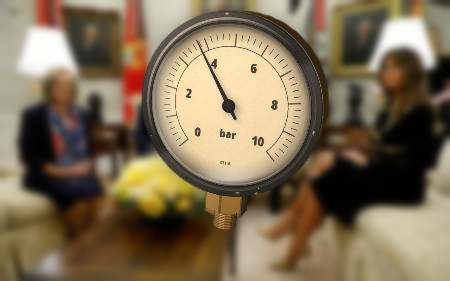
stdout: 3.8 bar
